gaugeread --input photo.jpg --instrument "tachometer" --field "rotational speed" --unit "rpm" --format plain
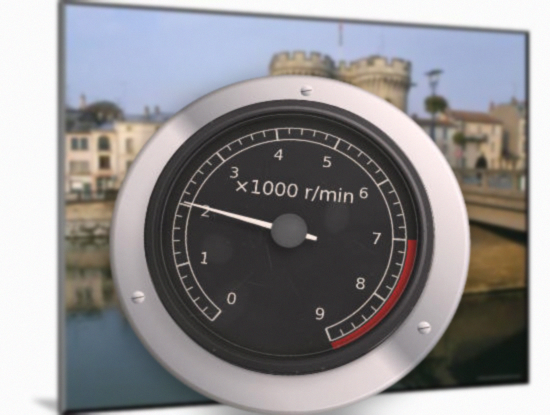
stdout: 2000 rpm
